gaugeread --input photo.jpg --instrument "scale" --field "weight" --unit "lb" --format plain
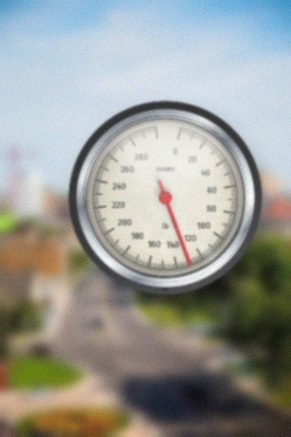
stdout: 130 lb
